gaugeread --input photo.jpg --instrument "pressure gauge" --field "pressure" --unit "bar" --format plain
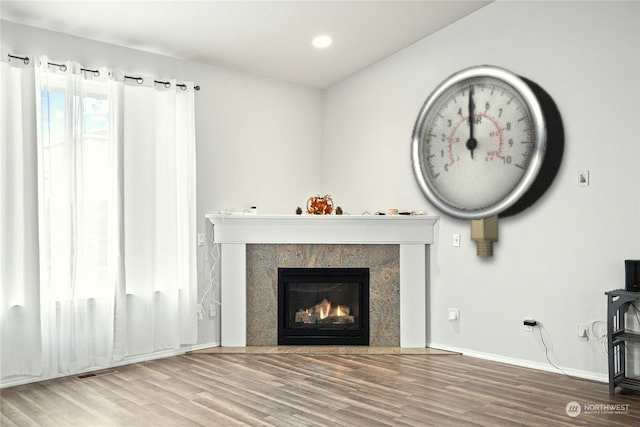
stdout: 5 bar
